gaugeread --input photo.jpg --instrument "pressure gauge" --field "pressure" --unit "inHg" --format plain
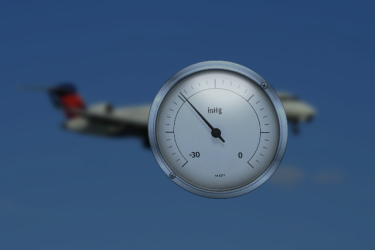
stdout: -19.5 inHg
